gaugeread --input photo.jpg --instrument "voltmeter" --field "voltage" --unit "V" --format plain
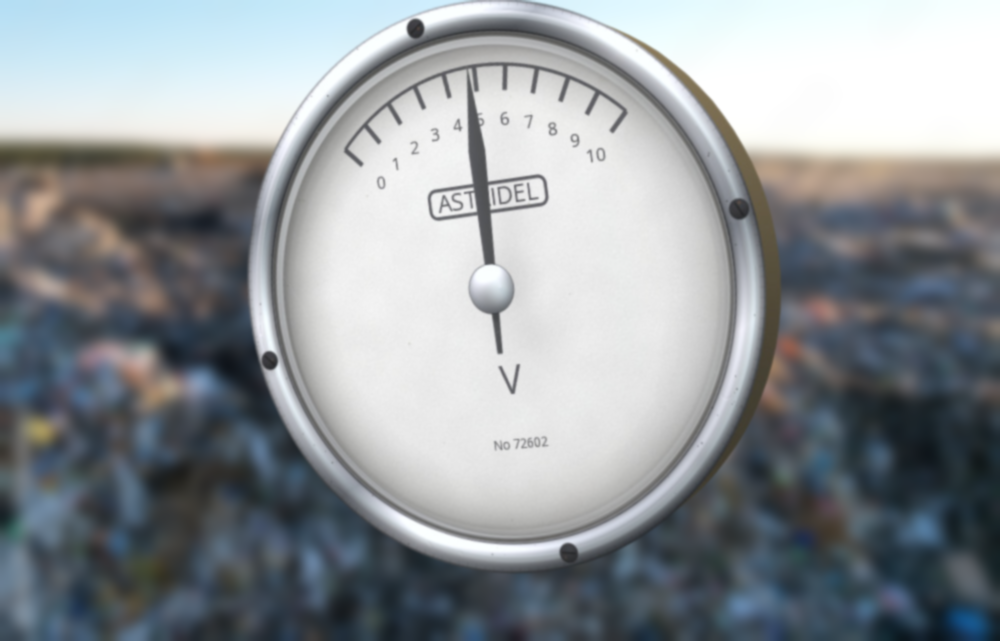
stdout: 5 V
